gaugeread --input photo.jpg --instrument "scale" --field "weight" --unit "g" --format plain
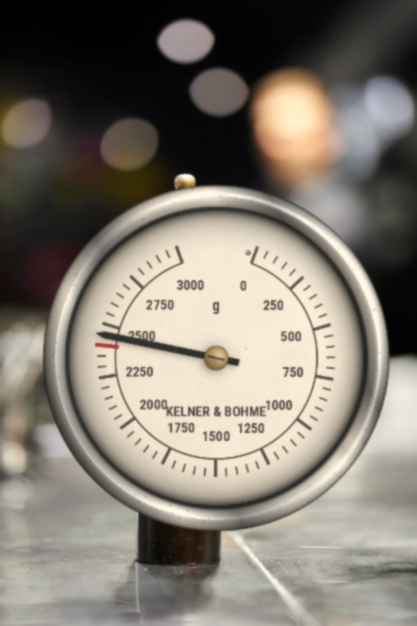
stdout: 2450 g
